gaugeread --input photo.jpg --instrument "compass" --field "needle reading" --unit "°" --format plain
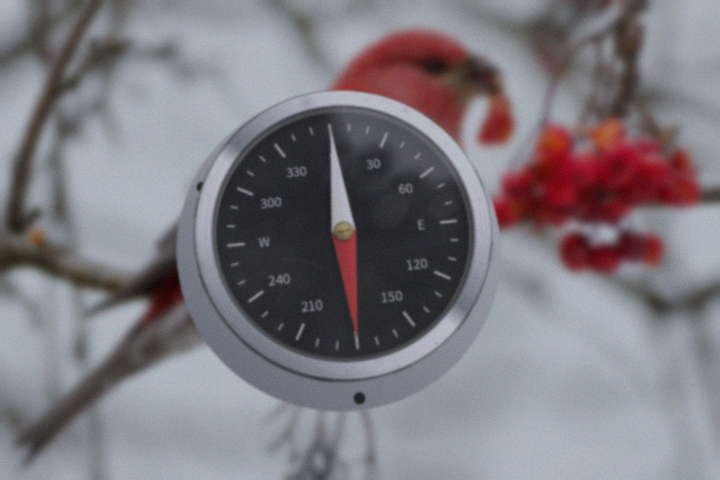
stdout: 180 °
